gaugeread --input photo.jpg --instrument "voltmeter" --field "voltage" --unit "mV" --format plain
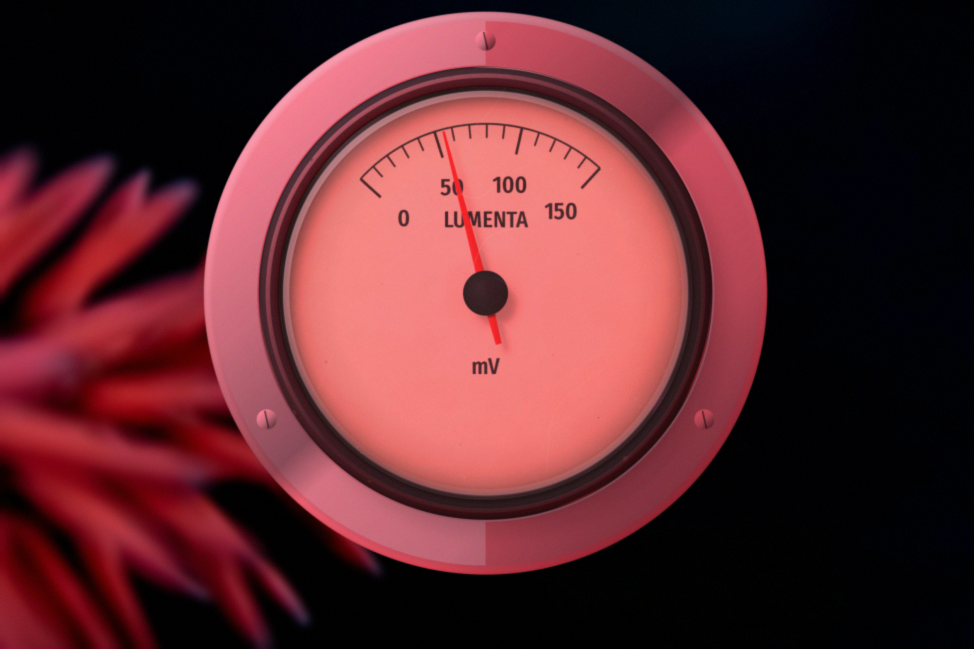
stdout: 55 mV
